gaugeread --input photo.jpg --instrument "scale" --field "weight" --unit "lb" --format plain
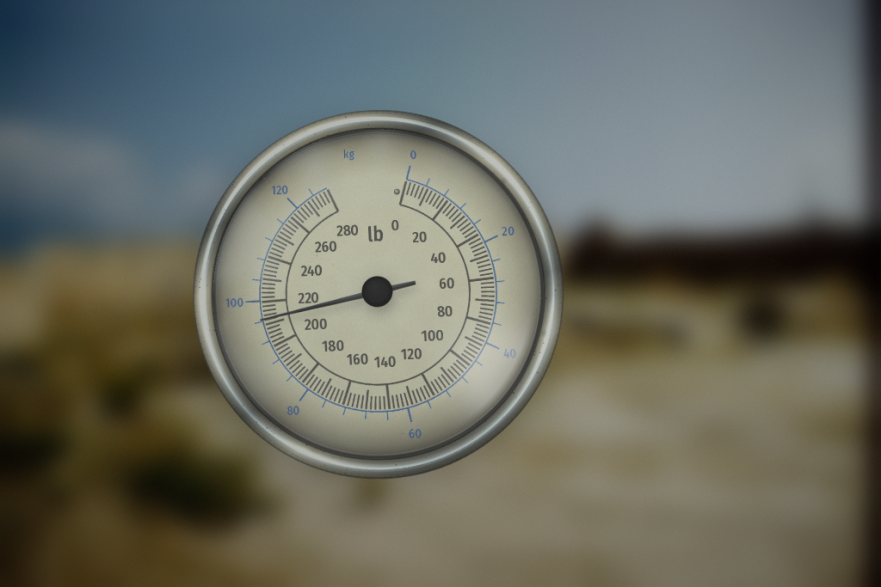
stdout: 212 lb
